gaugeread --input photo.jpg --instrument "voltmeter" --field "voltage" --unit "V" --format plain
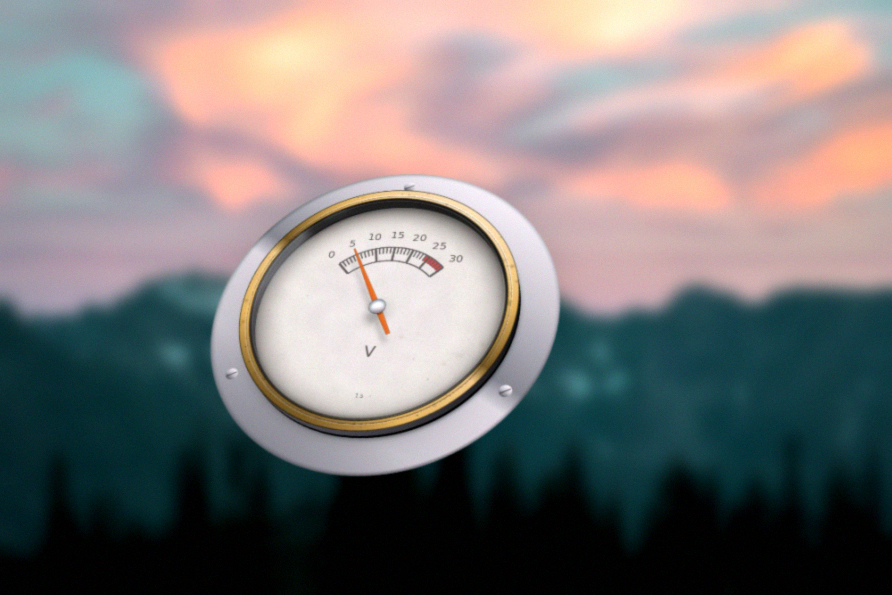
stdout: 5 V
